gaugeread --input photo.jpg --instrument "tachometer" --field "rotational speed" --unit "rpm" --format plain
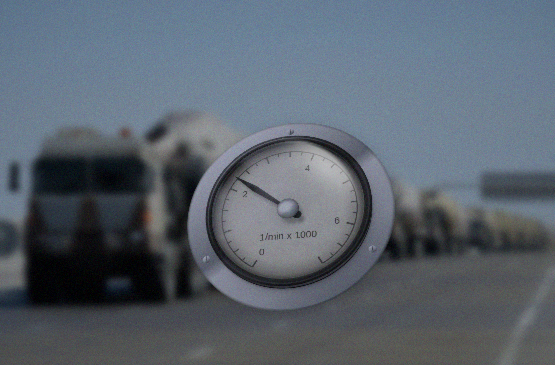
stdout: 2250 rpm
